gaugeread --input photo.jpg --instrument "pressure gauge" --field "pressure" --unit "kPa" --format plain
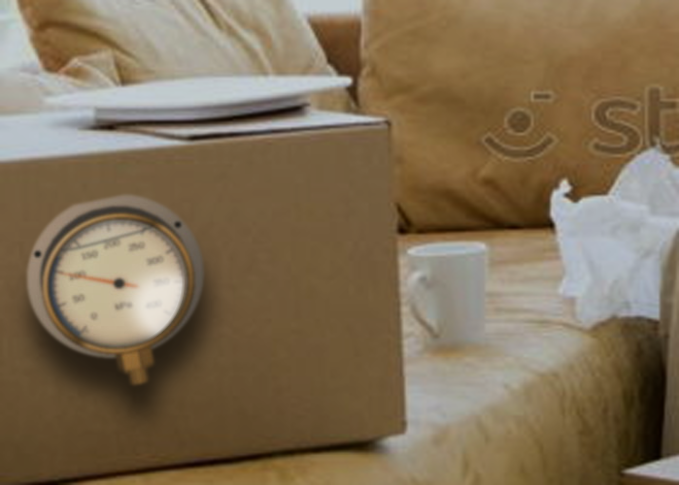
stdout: 100 kPa
